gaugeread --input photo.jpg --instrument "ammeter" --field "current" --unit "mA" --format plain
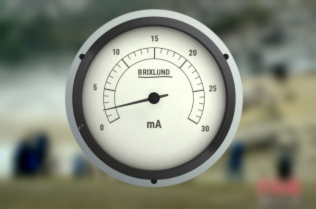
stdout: 2 mA
